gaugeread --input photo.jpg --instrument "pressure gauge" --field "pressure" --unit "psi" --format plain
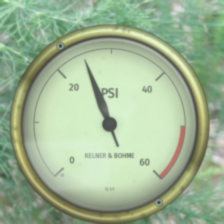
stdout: 25 psi
